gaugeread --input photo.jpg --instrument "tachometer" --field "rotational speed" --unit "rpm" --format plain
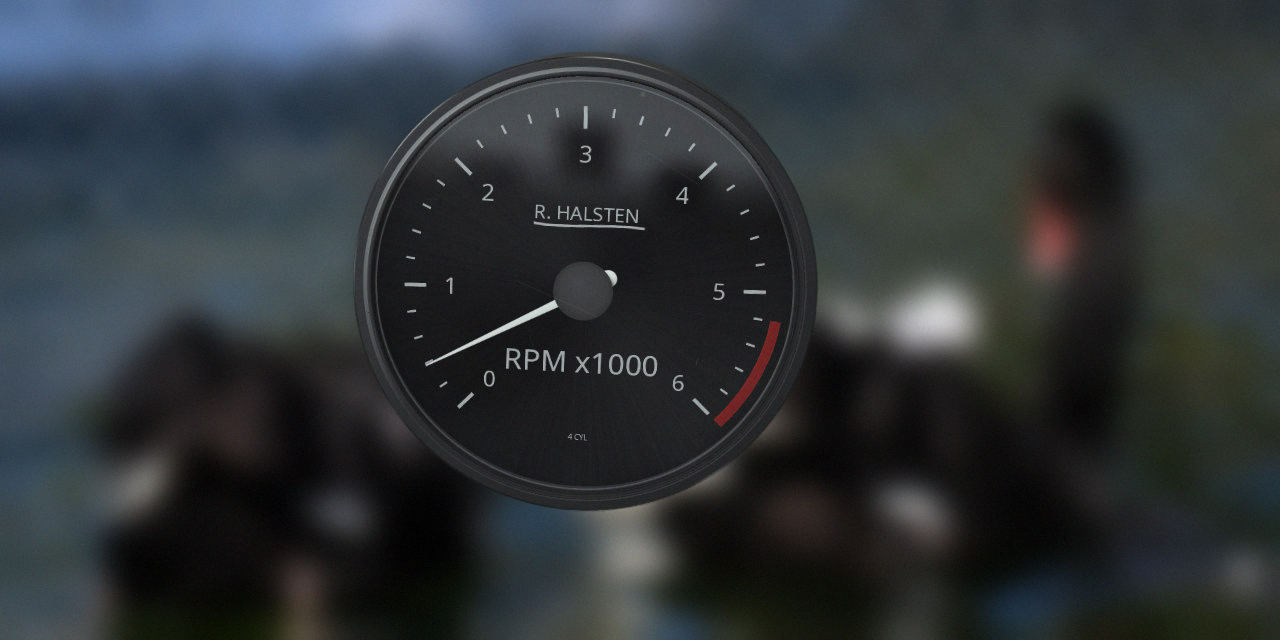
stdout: 400 rpm
